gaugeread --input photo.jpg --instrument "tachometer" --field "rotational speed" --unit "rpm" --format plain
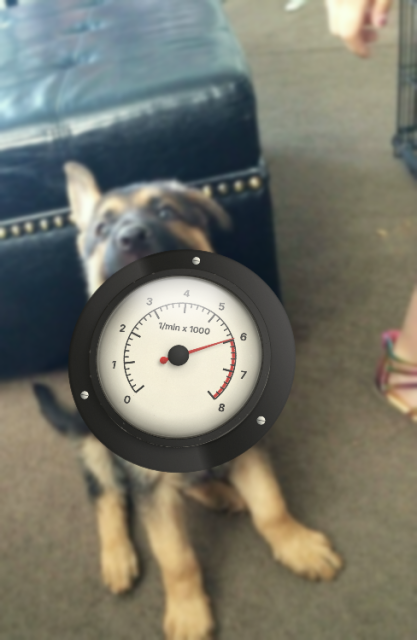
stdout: 6000 rpm
